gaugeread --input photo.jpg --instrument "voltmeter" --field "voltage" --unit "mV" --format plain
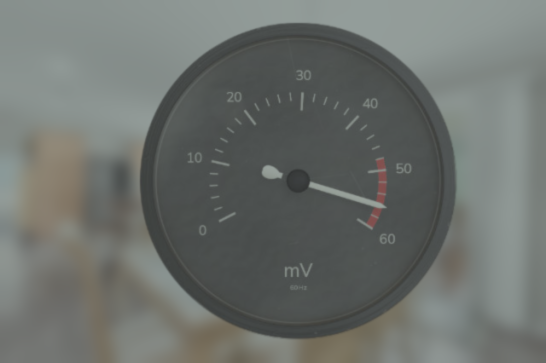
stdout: 56 mV
